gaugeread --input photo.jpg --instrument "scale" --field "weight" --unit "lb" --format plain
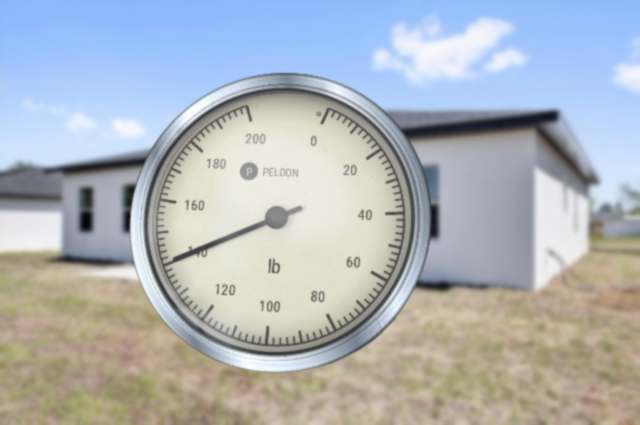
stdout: 140 lb
